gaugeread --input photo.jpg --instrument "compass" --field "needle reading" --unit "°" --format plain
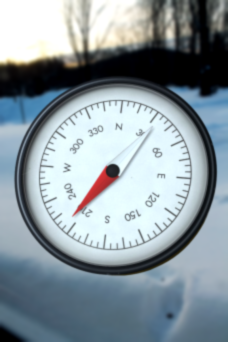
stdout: 215 °
